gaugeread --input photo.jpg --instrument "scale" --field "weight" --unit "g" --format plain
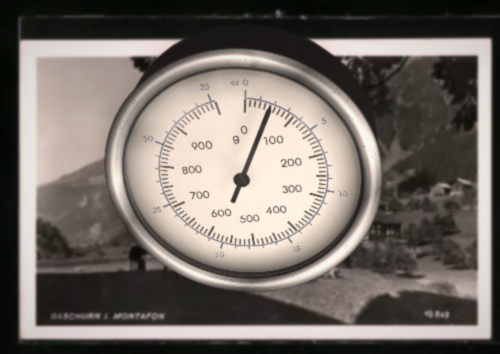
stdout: 50 g
